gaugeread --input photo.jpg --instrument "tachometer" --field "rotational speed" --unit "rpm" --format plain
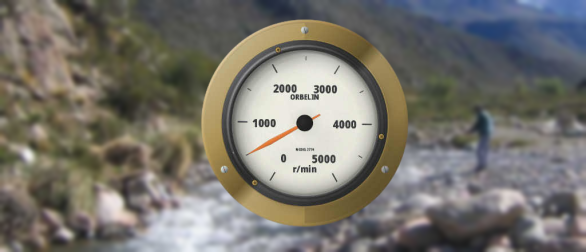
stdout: 500 rpm
